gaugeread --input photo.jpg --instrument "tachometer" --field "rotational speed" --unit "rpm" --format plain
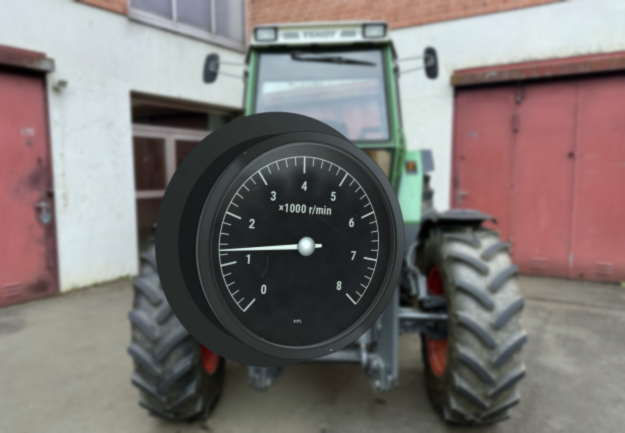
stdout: 1300 rpm
